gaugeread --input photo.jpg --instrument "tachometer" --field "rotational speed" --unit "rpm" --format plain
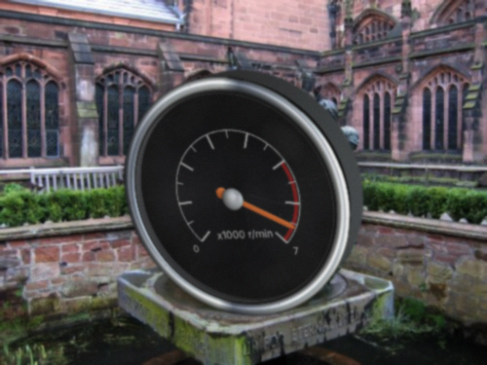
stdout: 6500 rpm
